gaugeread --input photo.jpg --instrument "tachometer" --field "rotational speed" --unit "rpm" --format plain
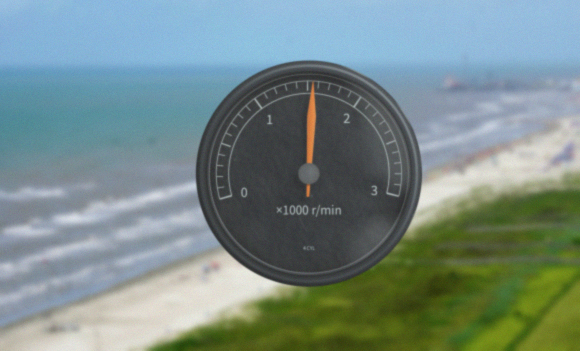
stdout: 1550 rpm
